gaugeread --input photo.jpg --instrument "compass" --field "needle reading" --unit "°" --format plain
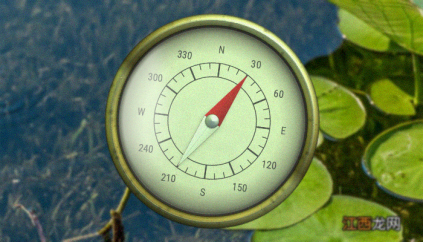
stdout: 30 °
